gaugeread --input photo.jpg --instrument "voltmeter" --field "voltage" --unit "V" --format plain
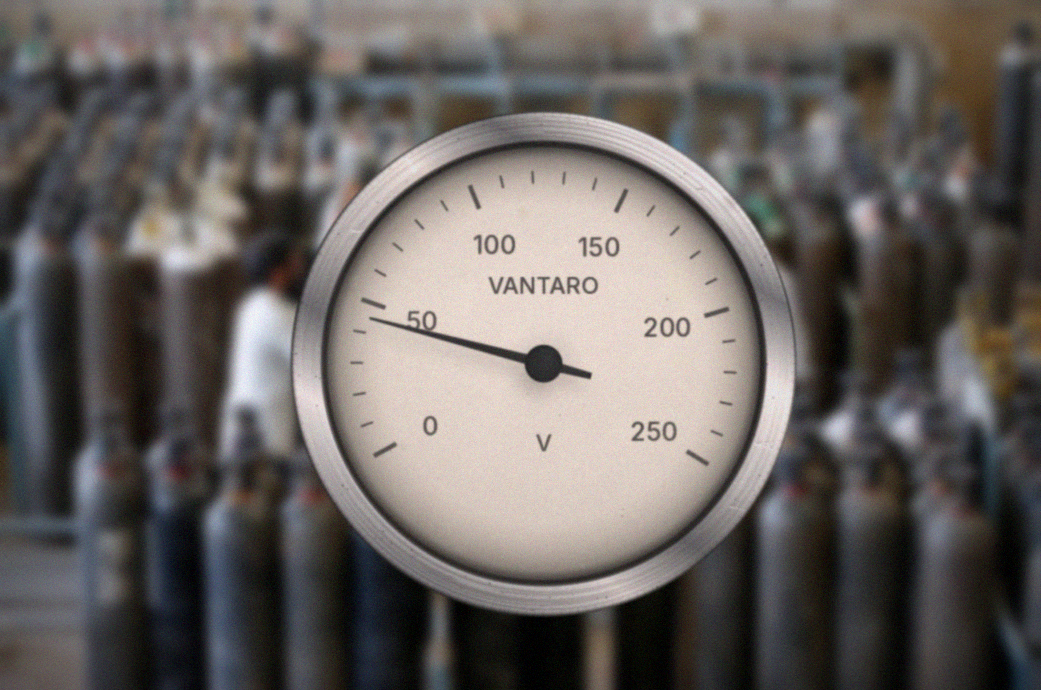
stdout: 45 V
